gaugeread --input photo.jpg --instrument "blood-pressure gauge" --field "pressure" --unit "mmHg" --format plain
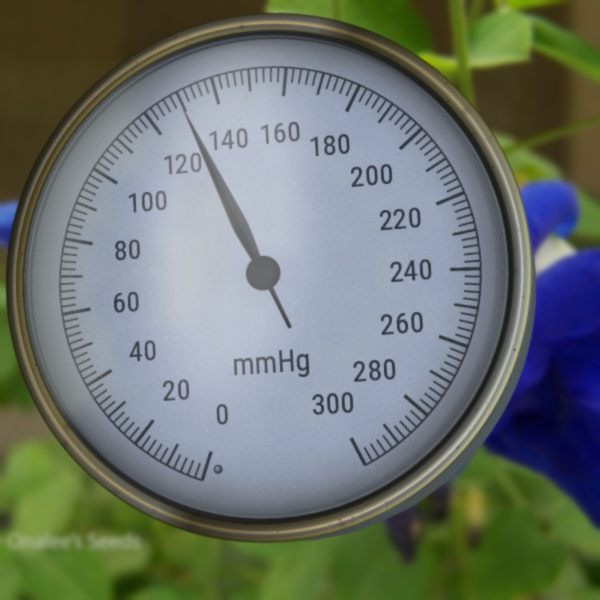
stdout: 130 mmHg
